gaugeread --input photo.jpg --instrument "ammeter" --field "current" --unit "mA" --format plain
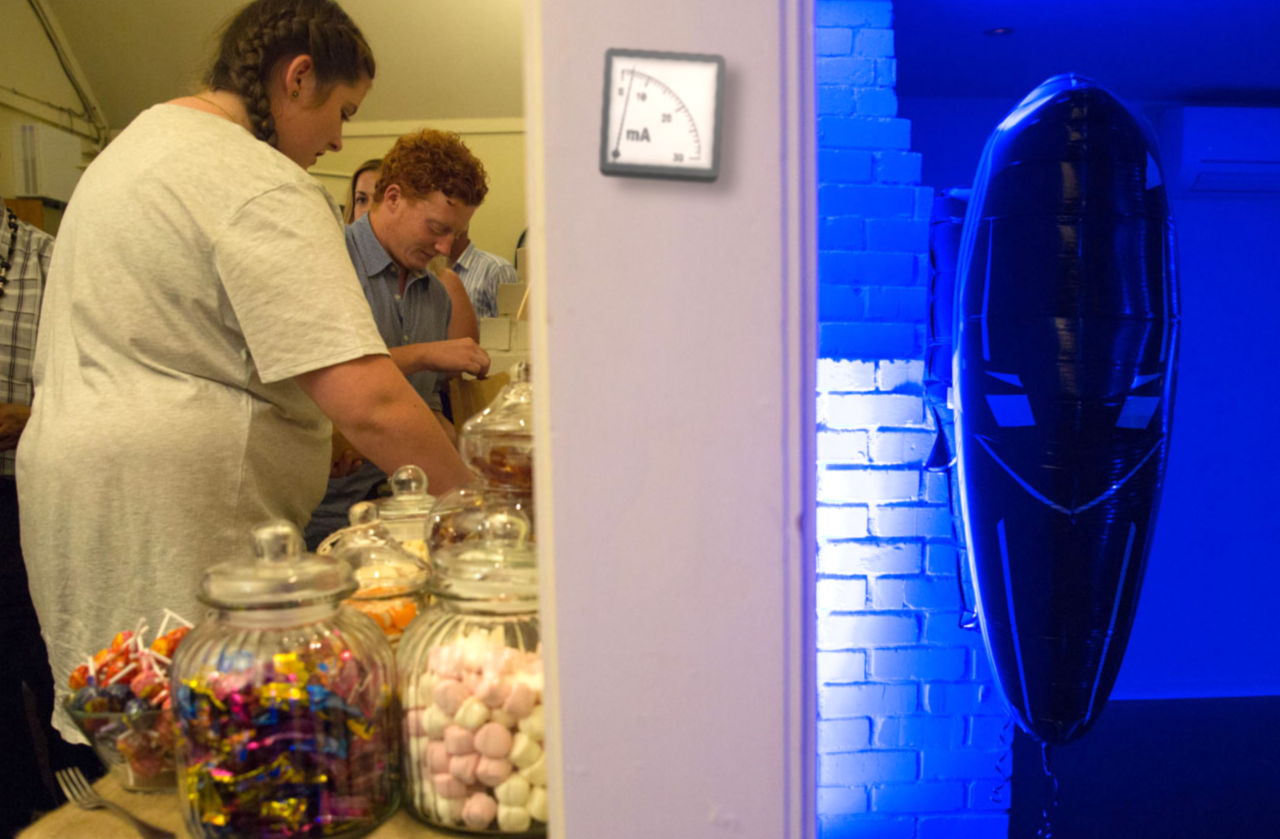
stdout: 5 mA
